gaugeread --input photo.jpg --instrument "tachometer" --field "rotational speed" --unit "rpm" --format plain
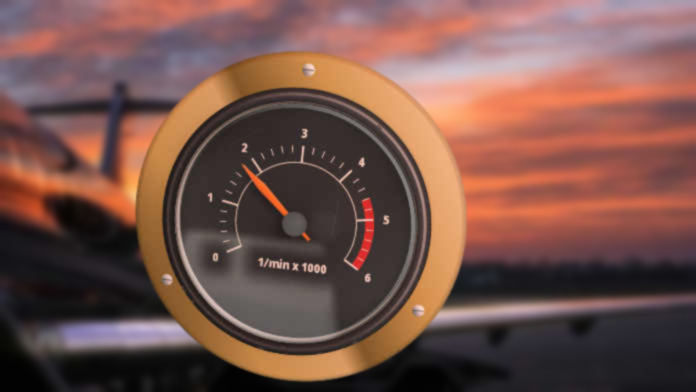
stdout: 1800 rpm
